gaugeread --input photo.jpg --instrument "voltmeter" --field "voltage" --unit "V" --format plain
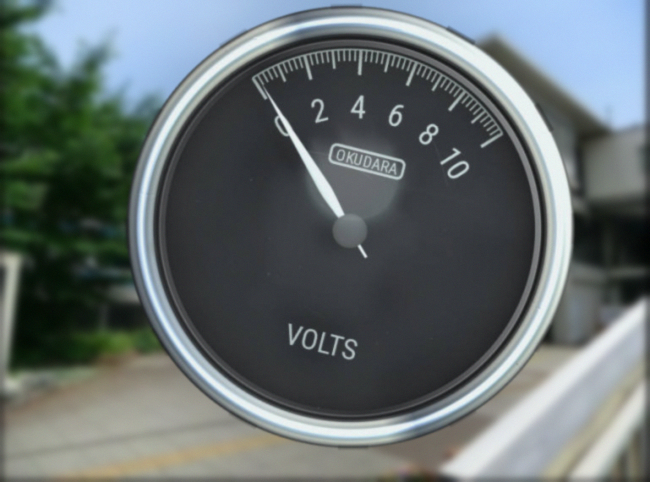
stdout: 0.2 V
